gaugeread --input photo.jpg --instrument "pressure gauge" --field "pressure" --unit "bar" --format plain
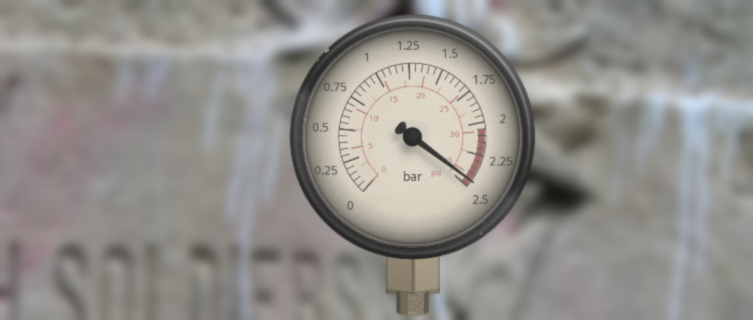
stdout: 2.45 bar
